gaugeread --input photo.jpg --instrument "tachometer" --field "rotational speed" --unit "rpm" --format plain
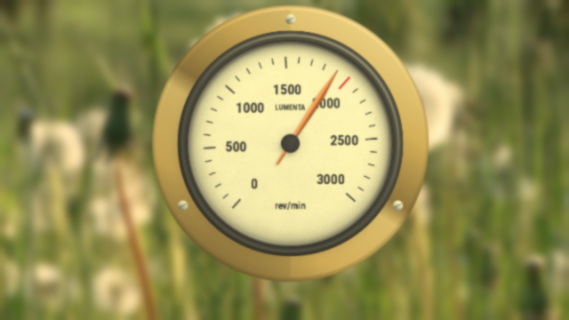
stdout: 1900 rpm
